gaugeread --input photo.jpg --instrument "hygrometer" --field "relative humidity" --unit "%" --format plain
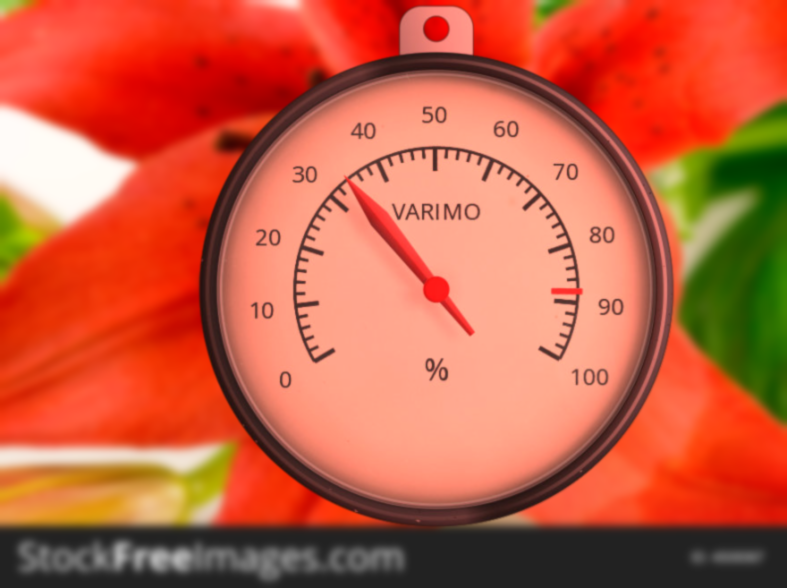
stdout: 34 %
